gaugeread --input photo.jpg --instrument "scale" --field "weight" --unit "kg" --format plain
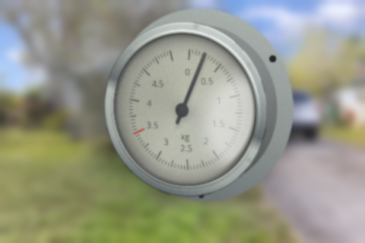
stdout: 0.25 kg
